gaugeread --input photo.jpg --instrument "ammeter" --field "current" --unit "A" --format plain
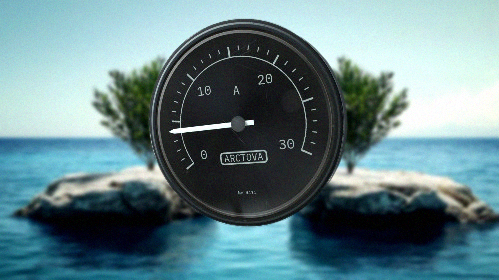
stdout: 4 A
